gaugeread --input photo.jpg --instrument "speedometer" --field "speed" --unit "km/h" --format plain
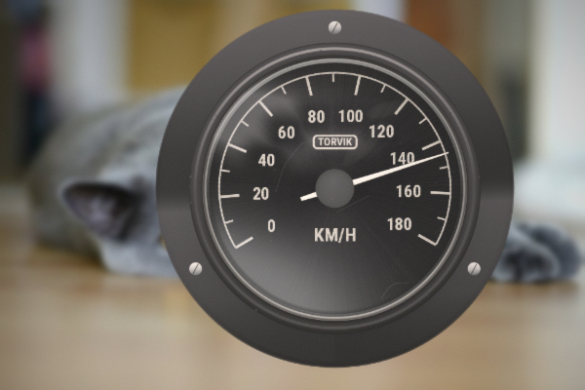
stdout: 145 km/h
